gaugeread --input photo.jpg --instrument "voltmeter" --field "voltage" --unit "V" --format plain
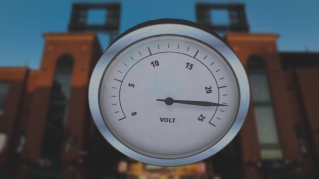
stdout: 22 V
